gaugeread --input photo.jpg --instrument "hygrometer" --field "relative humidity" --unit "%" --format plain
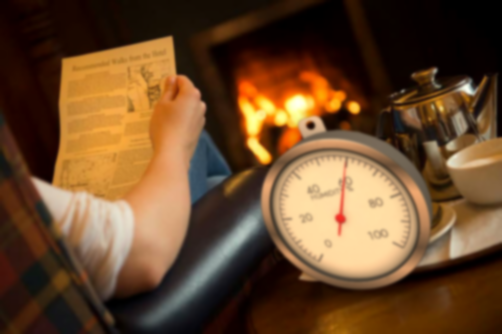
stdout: 60 %
